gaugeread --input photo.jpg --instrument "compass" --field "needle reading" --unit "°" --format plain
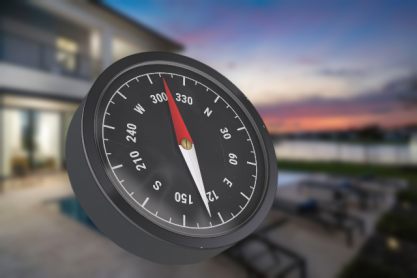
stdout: 310 °
